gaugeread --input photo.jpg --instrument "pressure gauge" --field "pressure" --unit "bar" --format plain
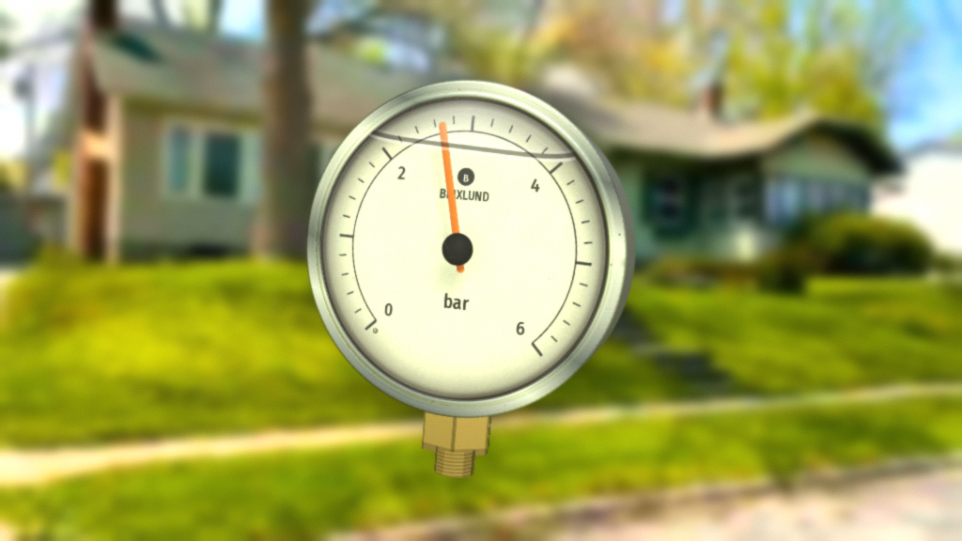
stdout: 2.7 bar
